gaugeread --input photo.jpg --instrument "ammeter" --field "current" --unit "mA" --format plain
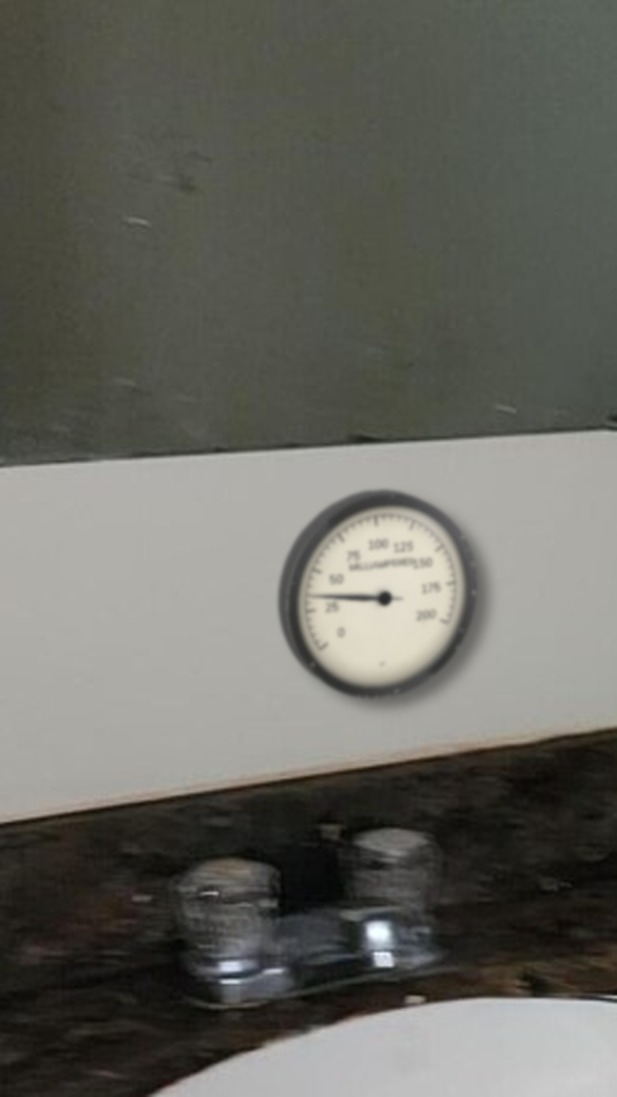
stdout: 35 mA
